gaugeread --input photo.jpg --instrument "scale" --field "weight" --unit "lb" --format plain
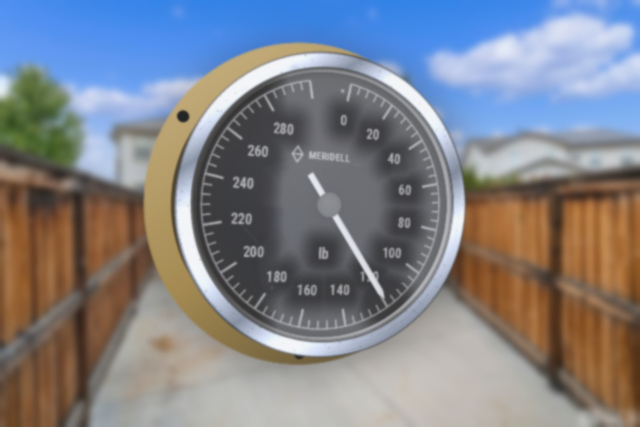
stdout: 120 lb
